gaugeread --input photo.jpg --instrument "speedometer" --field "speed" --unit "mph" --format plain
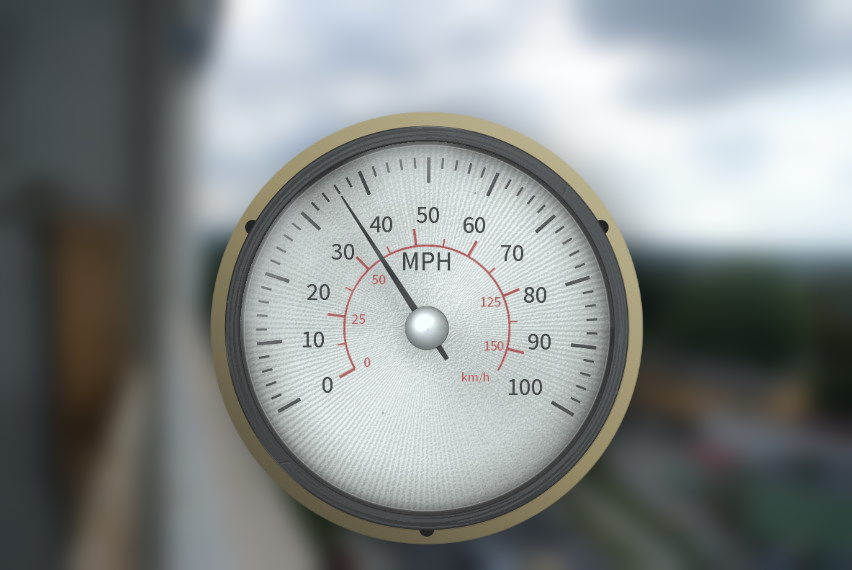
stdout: 36 mph
